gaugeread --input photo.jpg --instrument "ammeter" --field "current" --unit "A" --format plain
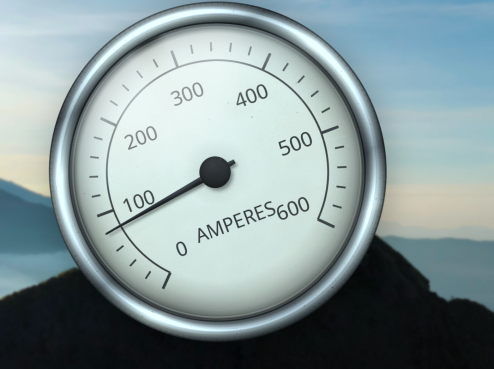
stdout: 80 A
